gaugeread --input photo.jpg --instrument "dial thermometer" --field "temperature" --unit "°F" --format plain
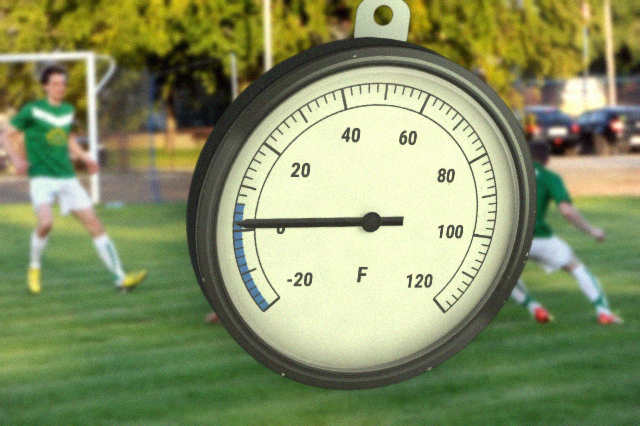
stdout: 2 °F
